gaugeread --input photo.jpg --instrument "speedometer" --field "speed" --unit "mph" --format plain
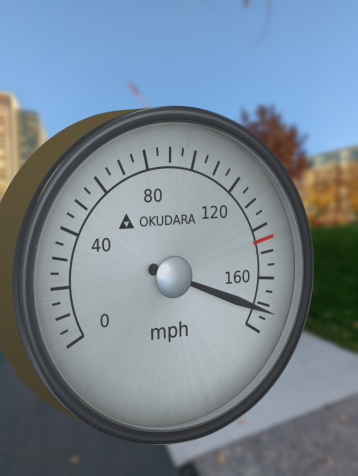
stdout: 172.5 mph
